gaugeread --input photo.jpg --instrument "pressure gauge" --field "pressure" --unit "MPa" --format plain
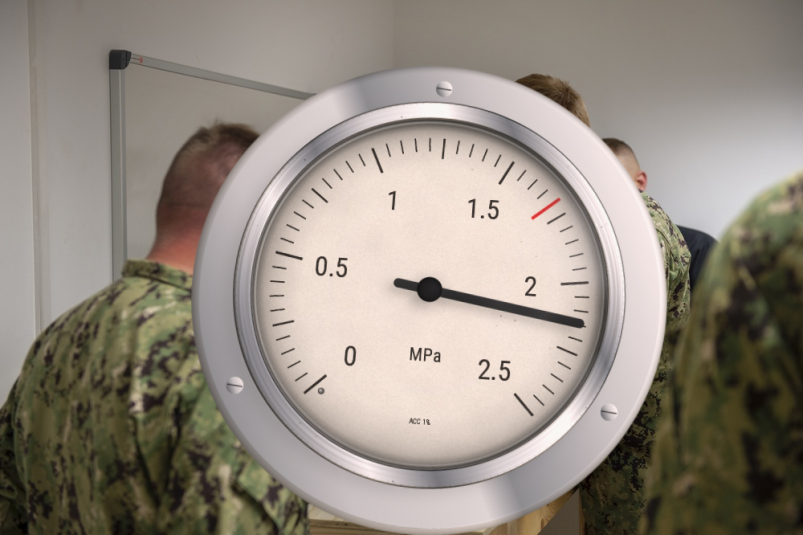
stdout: 2.15 MPa
